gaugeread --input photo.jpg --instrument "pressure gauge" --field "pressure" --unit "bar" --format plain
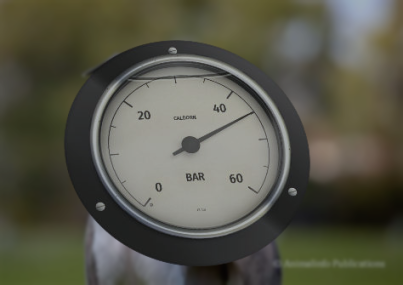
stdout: 45 bar
